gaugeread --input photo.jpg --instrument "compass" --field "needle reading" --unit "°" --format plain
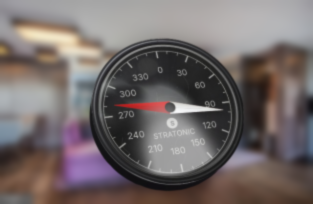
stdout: 280 °
